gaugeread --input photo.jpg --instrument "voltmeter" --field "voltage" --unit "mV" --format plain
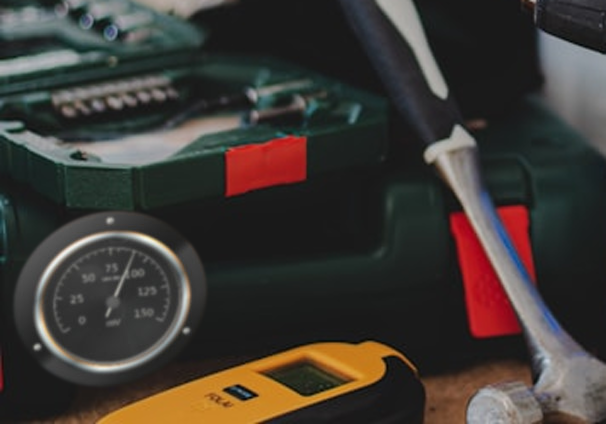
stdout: 90 mV
